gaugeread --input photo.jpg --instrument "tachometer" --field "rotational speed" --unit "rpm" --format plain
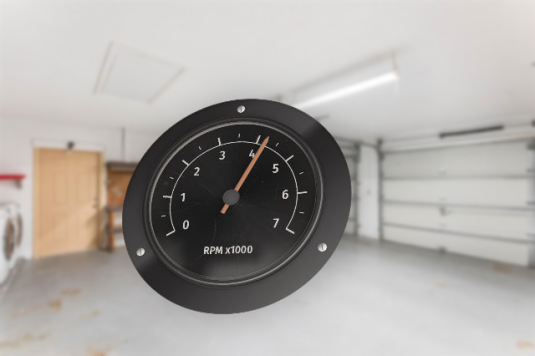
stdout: 4250 rpm
